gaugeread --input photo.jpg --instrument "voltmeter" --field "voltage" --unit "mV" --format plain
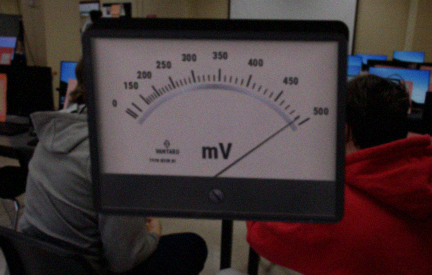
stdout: 490 mV
